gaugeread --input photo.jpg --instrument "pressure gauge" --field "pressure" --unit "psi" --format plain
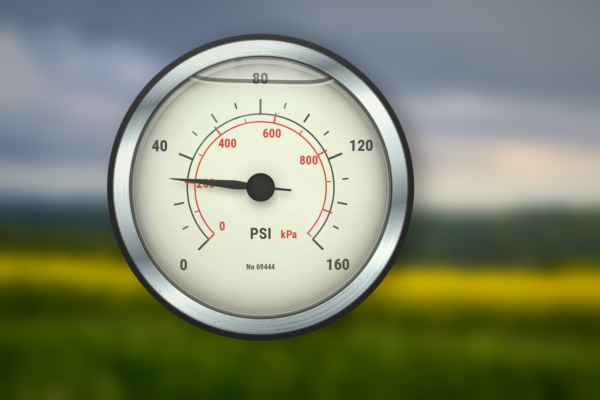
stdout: 30 psi
